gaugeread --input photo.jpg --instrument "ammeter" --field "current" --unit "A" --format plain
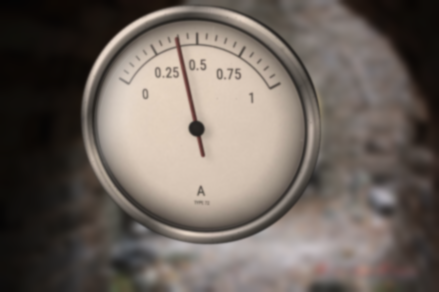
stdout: 0.4 A
